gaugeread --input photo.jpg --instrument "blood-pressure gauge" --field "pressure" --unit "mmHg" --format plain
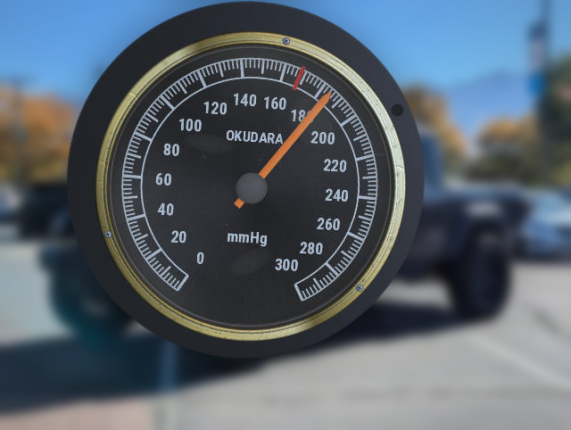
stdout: 184 mmHg
